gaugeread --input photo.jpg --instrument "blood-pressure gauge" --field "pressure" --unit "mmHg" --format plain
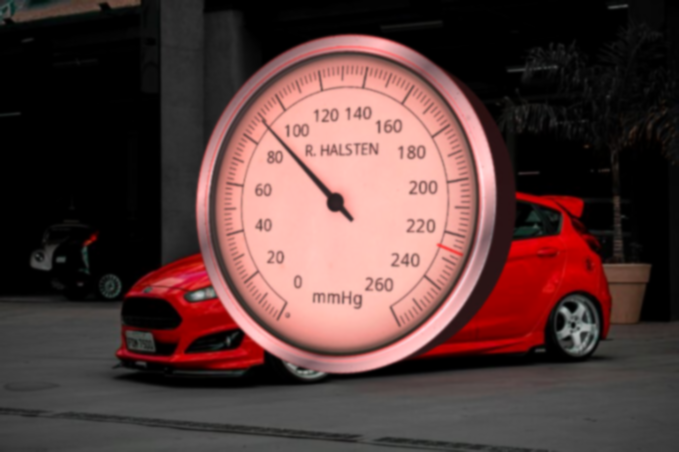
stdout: 90 mmHg
